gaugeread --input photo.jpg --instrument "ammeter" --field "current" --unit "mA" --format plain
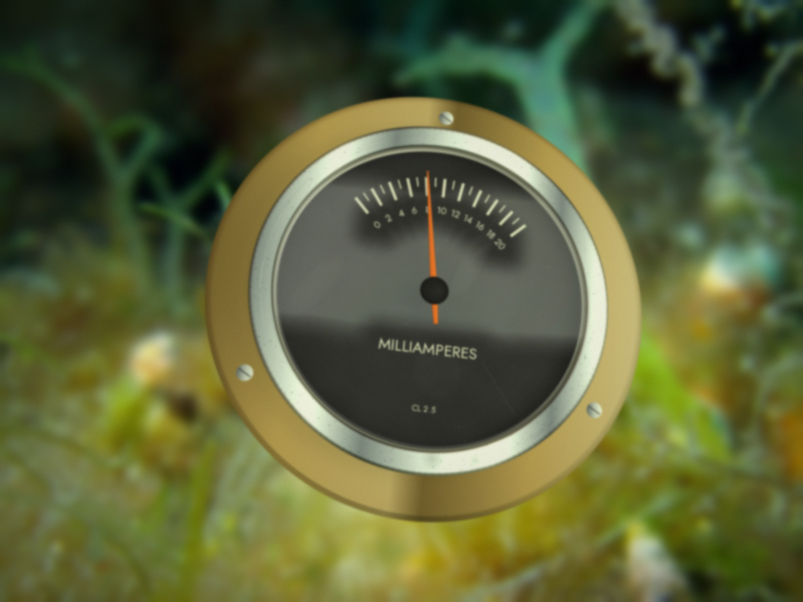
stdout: 8 mA
